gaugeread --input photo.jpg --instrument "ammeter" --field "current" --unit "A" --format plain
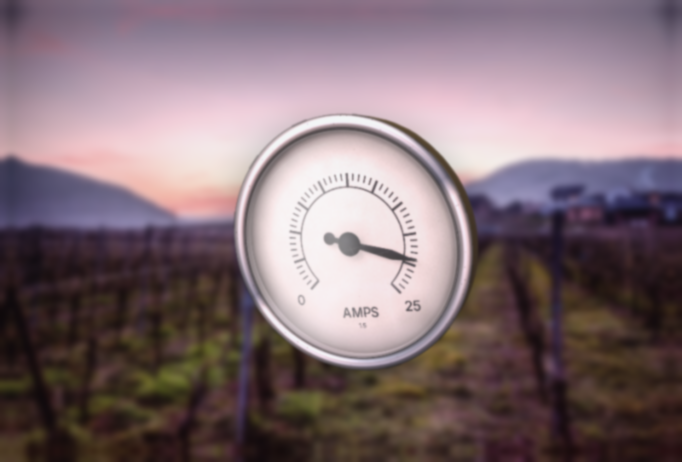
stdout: 22 A
